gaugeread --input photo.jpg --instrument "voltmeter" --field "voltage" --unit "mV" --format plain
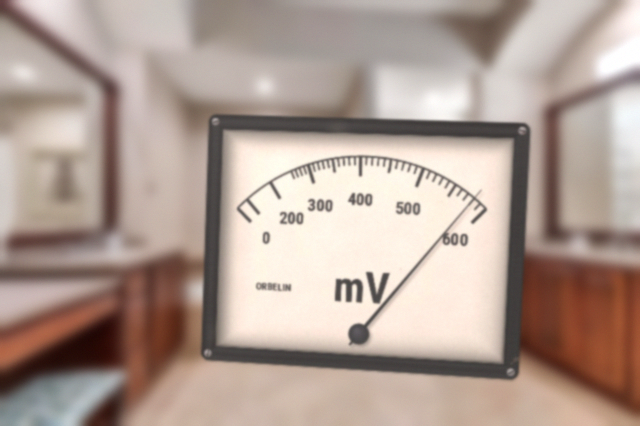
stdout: 580 mV
